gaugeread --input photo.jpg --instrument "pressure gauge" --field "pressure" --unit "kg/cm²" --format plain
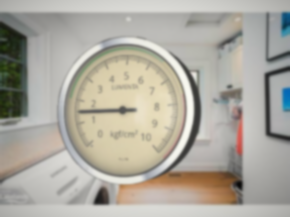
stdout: 1.5 kg/cm²
